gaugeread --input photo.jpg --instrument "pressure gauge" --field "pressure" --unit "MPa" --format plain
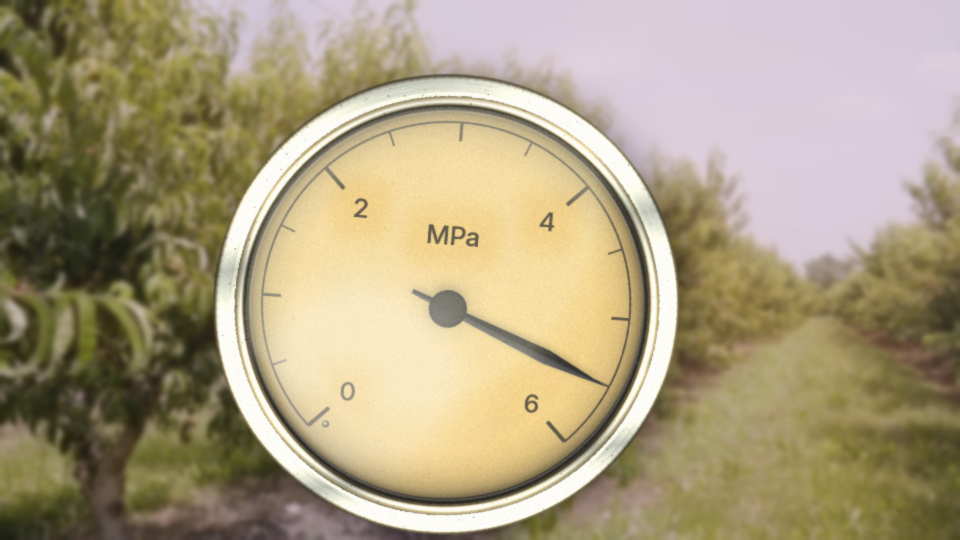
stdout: 5.5 MPa
